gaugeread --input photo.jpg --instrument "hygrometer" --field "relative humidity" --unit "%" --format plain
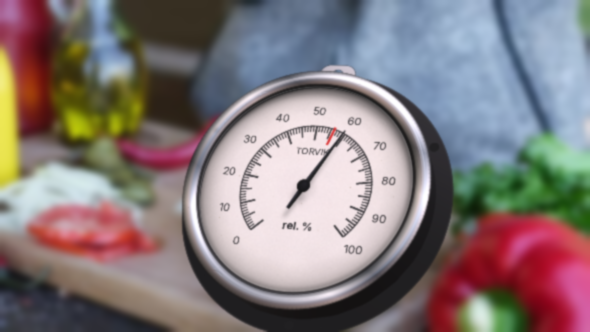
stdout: 60 %
